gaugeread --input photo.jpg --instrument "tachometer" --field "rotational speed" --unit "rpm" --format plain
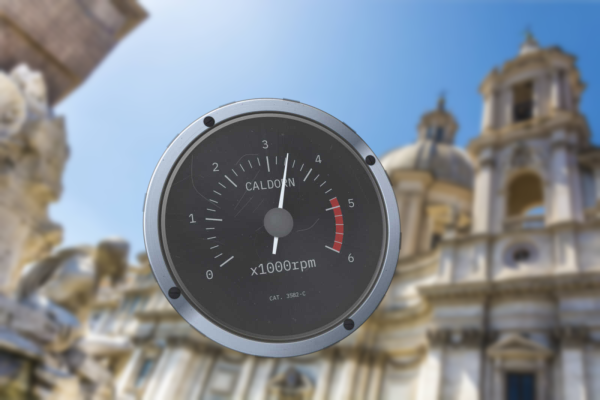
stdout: 3400 rpm
